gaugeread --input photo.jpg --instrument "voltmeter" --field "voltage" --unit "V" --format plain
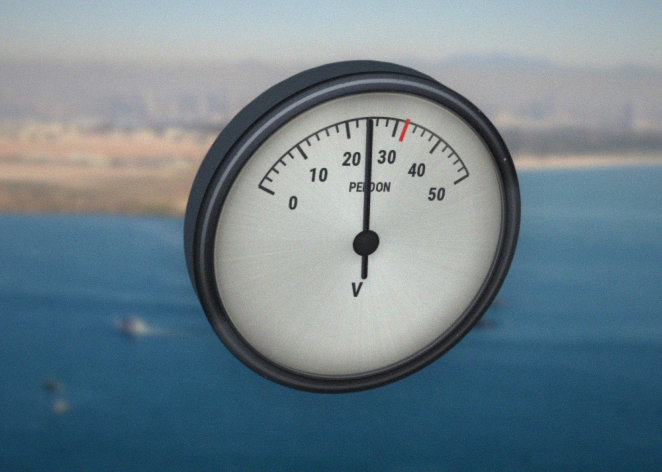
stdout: 24 V
